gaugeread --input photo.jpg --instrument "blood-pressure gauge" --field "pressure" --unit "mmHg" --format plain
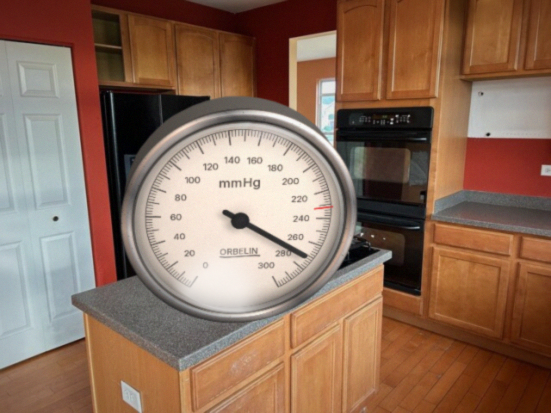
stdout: 270 mmHg
